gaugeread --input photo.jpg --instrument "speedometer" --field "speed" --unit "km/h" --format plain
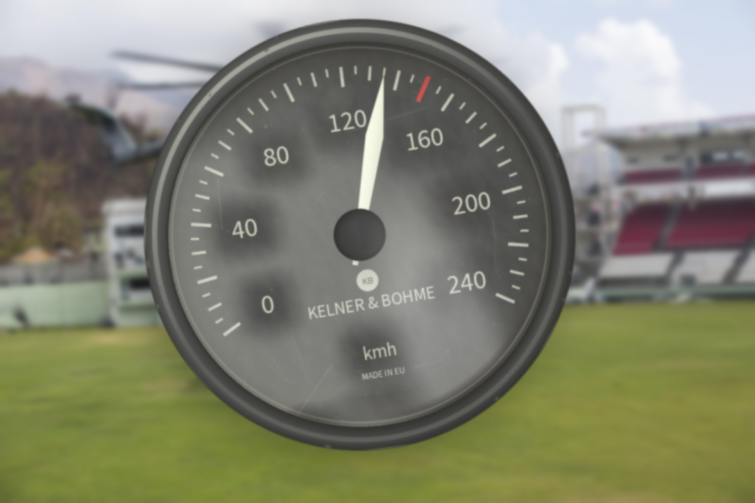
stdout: 135 km/h
